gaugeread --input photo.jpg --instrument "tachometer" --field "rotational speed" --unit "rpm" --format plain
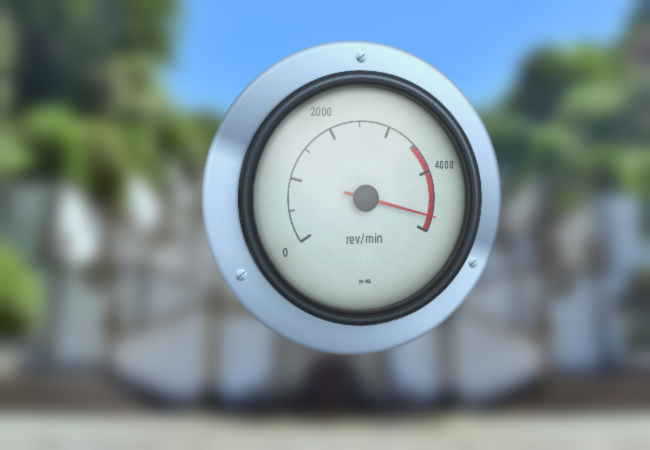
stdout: 4750 rpm
